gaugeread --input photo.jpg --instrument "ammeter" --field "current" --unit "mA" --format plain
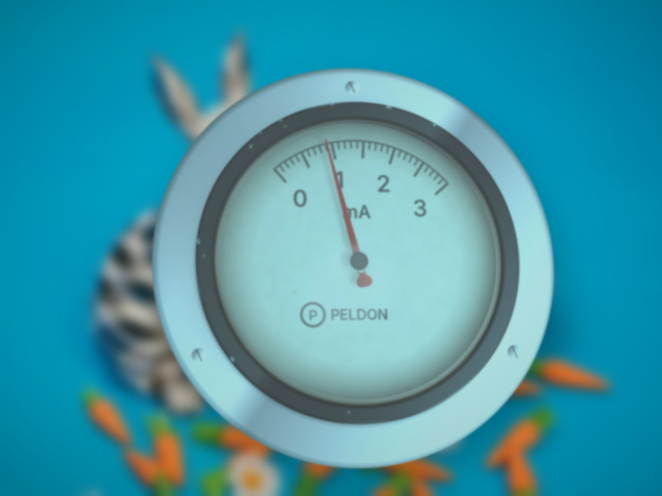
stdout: 0.9 mA
